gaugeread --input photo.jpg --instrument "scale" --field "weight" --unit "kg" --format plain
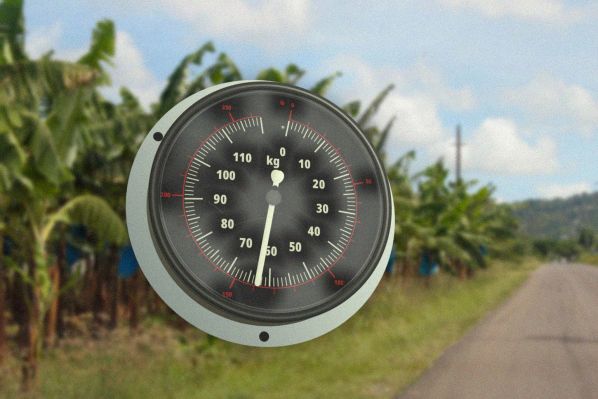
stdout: 63 kg
